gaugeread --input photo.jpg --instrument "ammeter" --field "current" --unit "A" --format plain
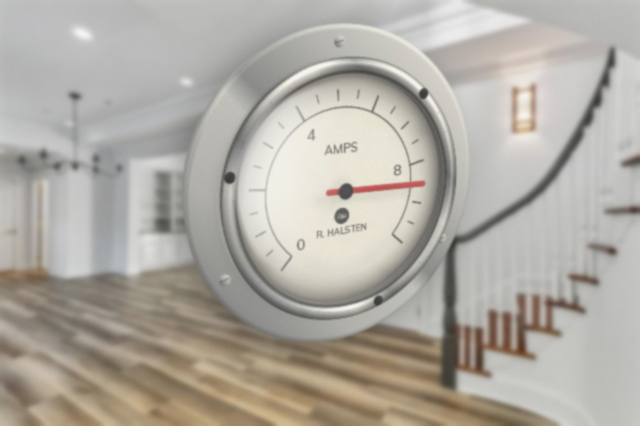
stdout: 8.5 A
